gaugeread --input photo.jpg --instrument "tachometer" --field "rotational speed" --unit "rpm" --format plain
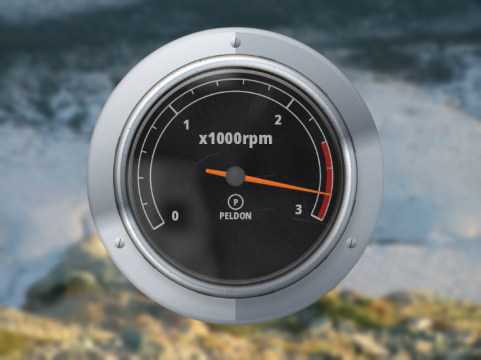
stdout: 2800 rpm
